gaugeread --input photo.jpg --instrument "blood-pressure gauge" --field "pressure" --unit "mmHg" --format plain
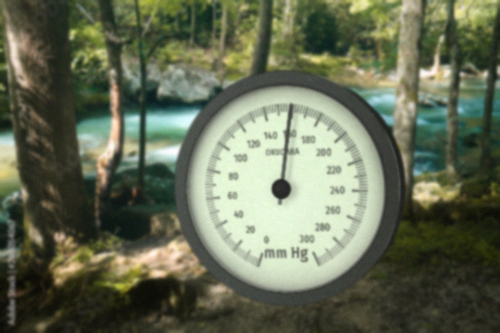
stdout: 160 mmHg
